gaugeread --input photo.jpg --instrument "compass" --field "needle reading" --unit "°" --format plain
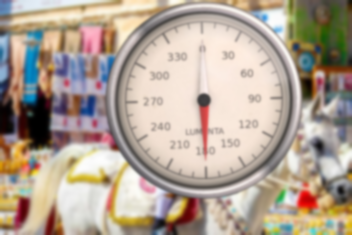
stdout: 180 °
